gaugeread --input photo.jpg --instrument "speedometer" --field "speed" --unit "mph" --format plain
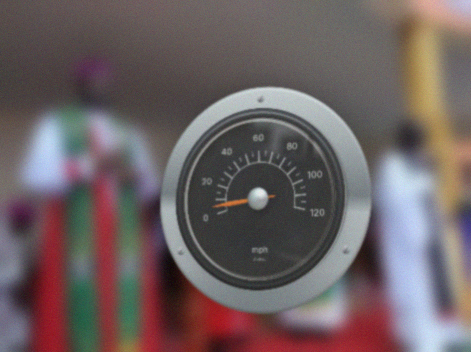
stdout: 5 mph
